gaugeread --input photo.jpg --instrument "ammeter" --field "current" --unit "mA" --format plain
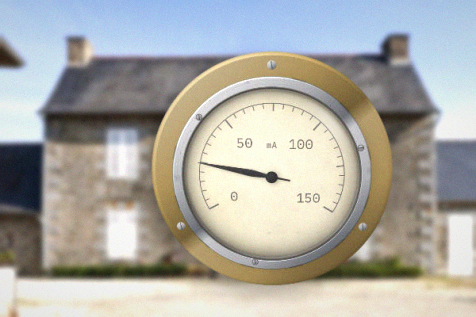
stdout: 25 mA
